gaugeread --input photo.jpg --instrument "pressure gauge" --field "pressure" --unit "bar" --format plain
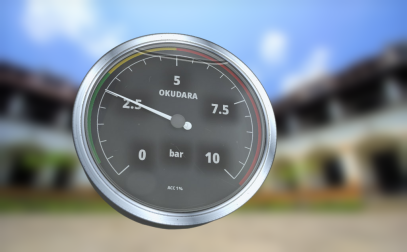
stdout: 2.5 bar
